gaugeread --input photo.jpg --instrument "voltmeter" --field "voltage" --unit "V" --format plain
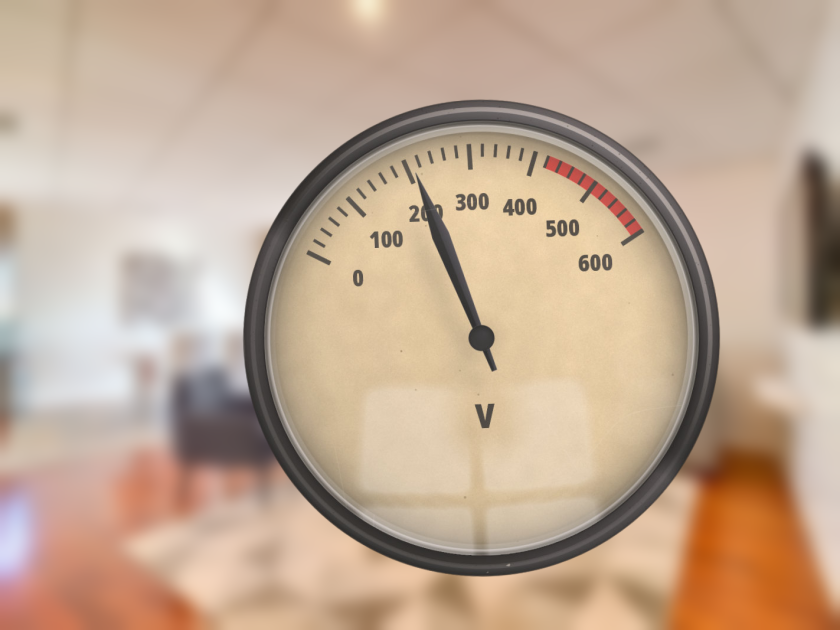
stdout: 210 V
